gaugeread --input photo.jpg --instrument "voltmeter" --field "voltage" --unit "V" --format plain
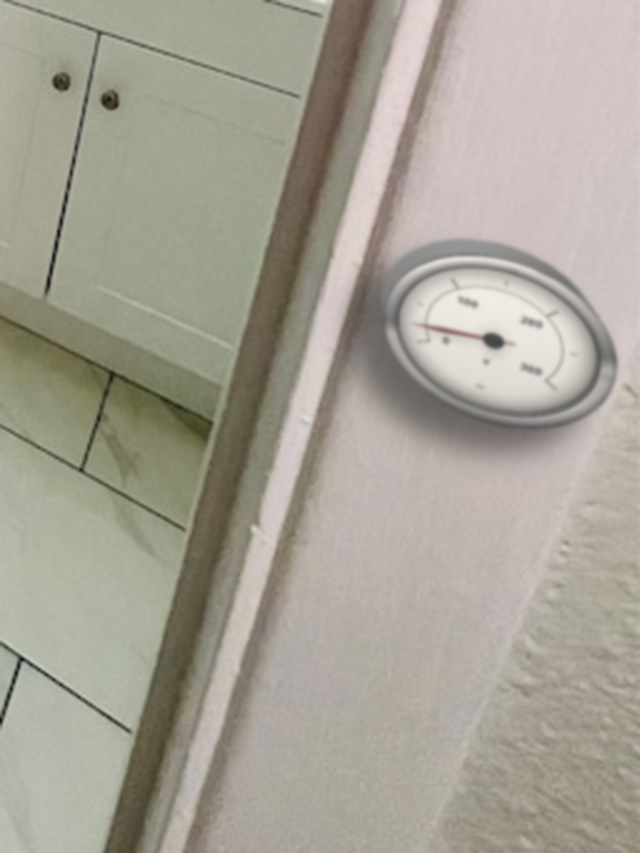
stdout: 25 V
